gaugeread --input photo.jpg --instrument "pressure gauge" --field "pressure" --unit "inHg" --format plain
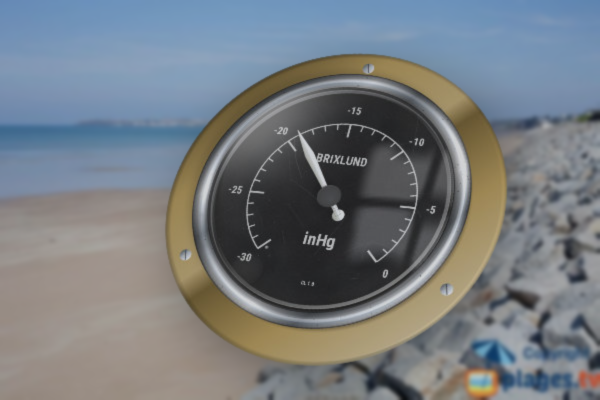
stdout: -19 inHg
